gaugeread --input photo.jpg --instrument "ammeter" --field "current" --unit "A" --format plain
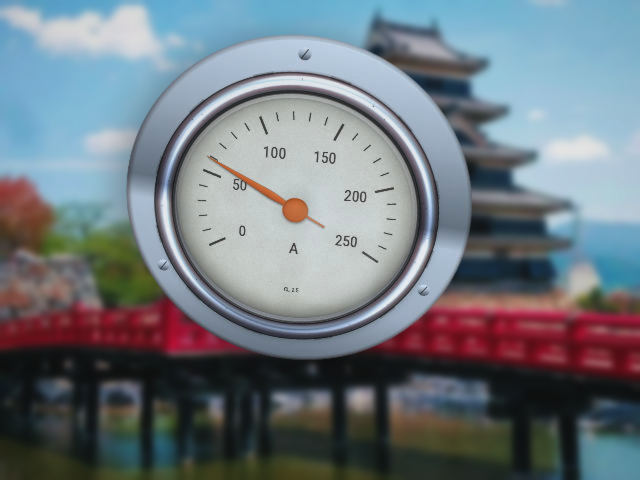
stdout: 60 A
